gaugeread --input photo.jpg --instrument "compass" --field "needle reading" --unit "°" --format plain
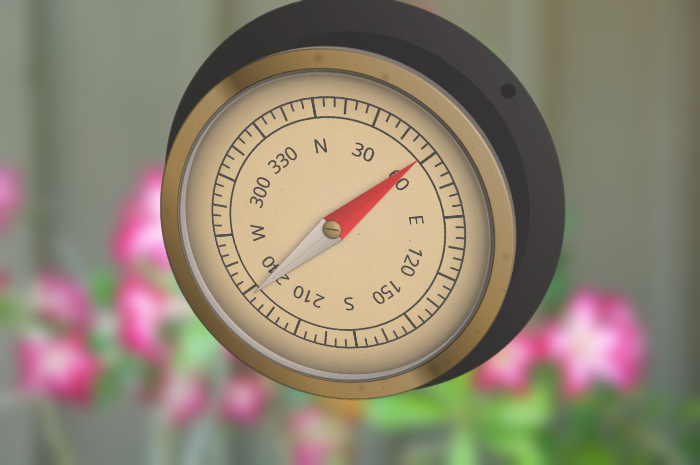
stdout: 57.5 °
